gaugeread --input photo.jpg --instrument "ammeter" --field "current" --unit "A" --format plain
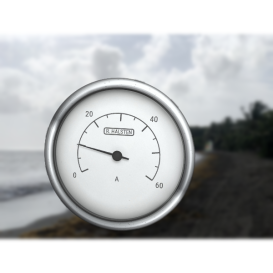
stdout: 10 A
